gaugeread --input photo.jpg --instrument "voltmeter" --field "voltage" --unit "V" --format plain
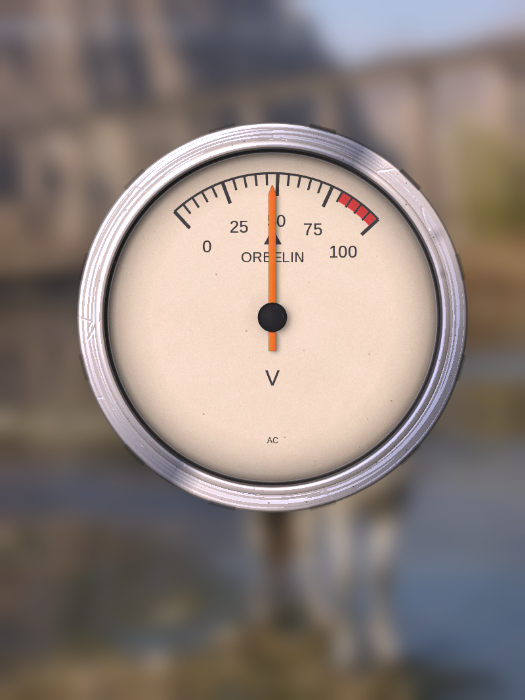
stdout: 47.5 V
